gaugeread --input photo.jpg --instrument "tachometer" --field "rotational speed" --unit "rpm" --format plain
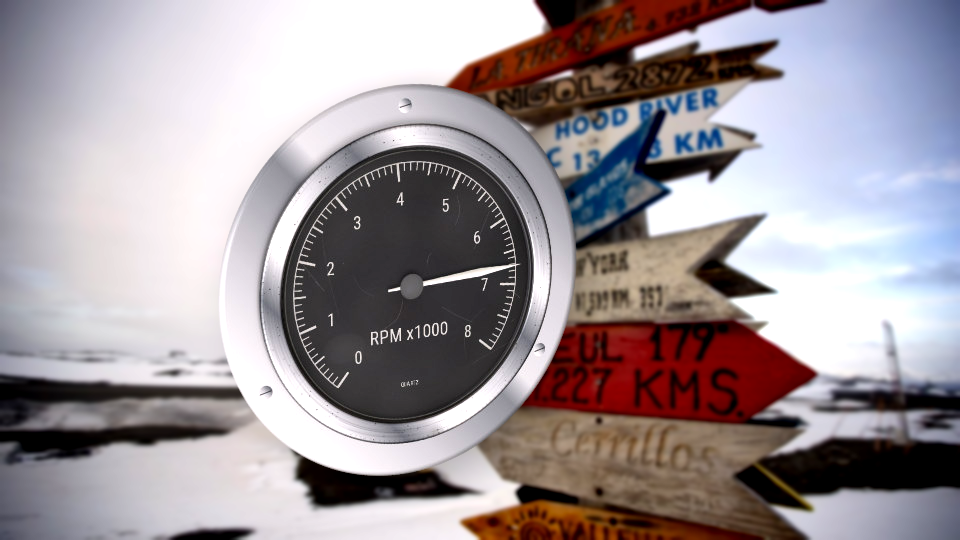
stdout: 6700 rpm
